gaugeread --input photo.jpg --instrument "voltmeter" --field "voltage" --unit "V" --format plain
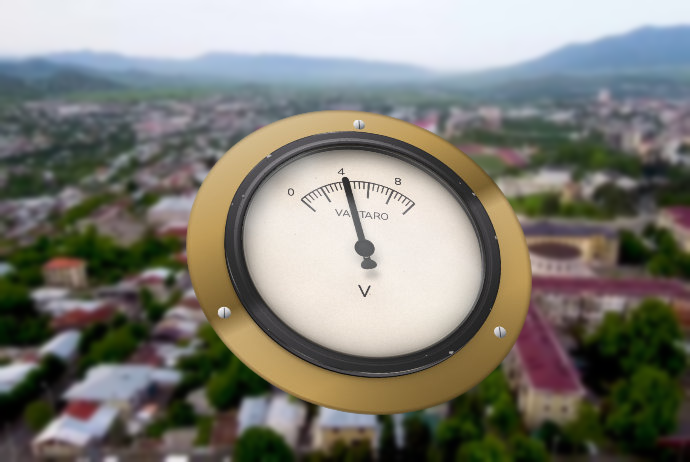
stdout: 4 V
